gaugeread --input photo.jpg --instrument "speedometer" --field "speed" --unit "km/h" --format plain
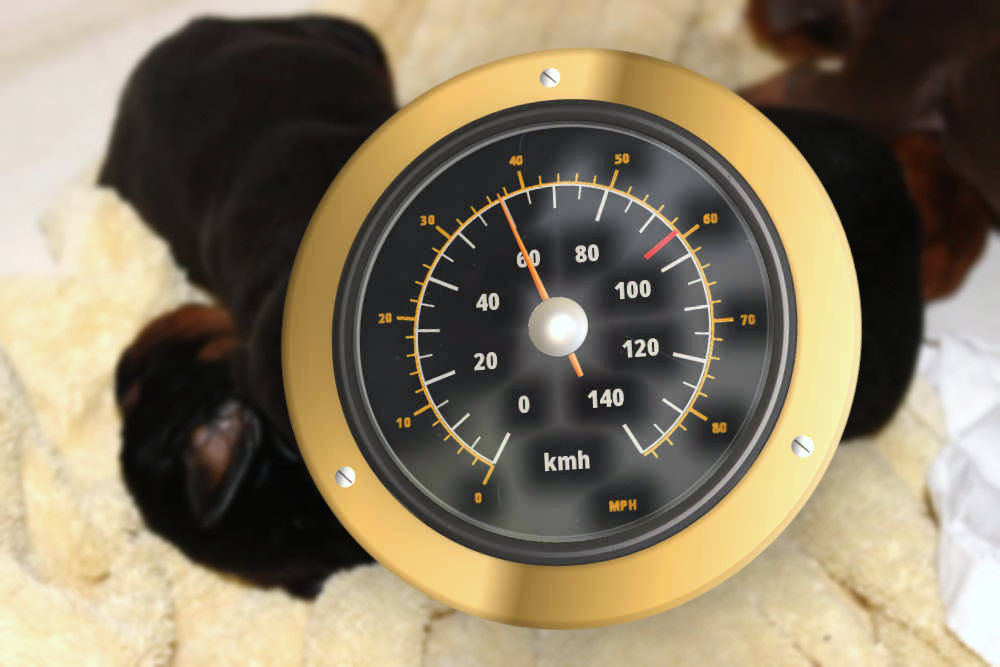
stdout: 60 km/h
